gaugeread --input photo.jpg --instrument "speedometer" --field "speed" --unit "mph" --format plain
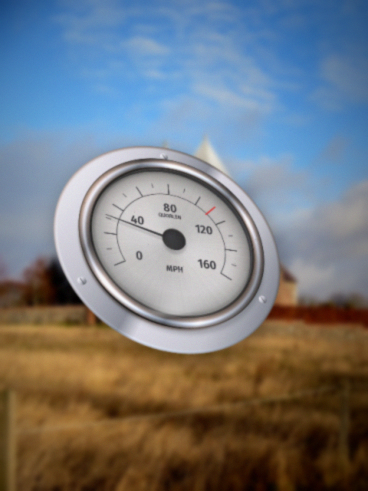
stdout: 30 mph
